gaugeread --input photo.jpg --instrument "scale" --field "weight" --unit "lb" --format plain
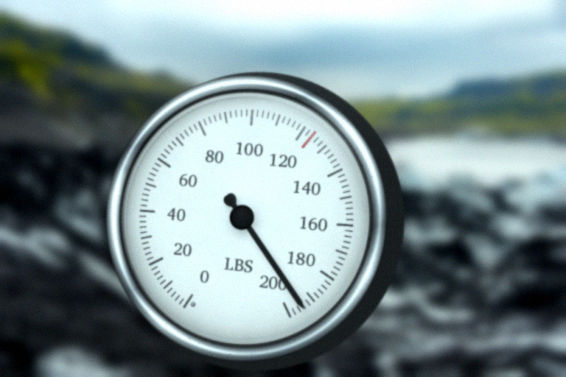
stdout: 194 lb
